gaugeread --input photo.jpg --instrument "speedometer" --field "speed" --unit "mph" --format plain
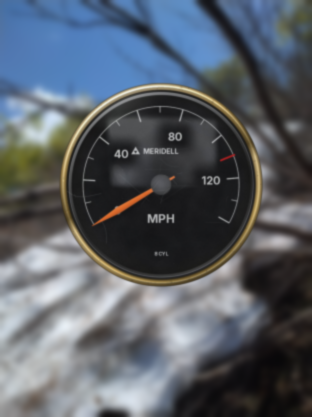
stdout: 0 mph
